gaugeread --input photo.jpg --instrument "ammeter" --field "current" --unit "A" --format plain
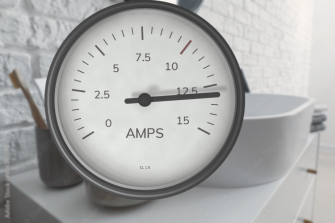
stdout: 13 A
